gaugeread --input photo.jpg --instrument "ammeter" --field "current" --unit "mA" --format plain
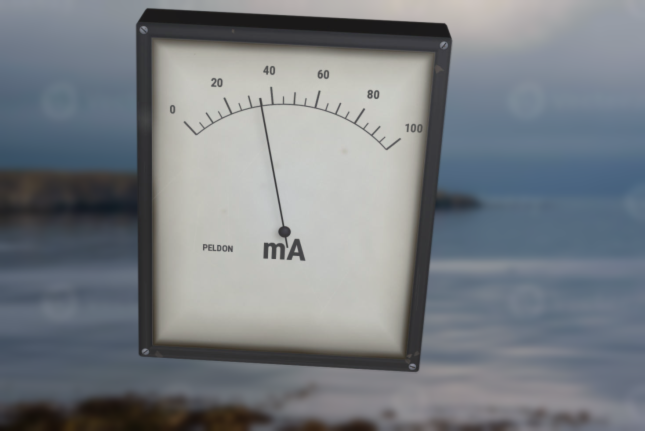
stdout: 35 mA
